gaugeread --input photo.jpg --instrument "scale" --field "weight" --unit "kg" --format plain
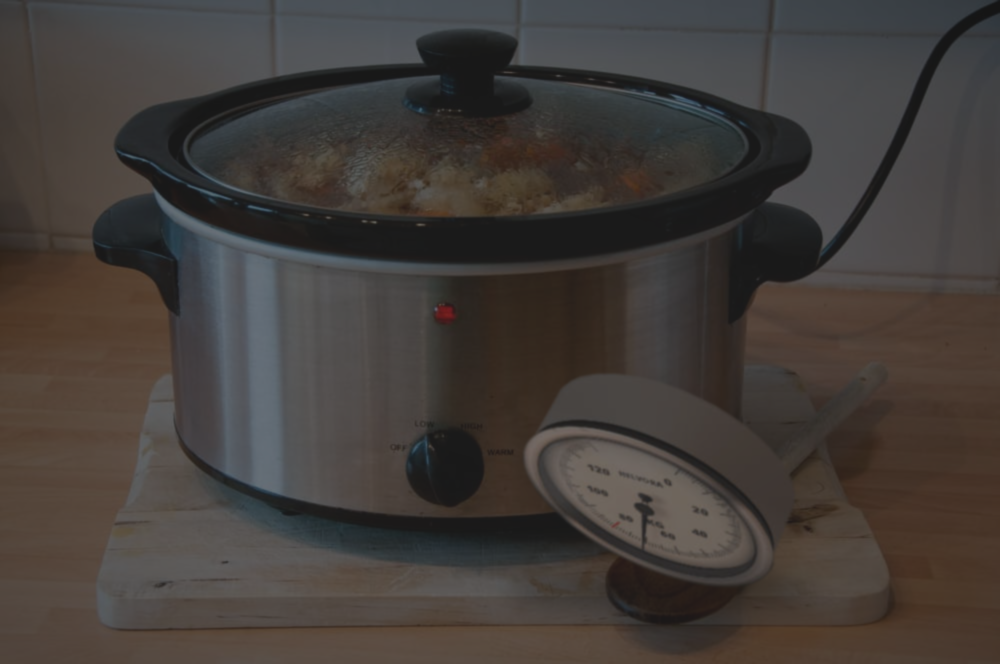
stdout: 70 kg
